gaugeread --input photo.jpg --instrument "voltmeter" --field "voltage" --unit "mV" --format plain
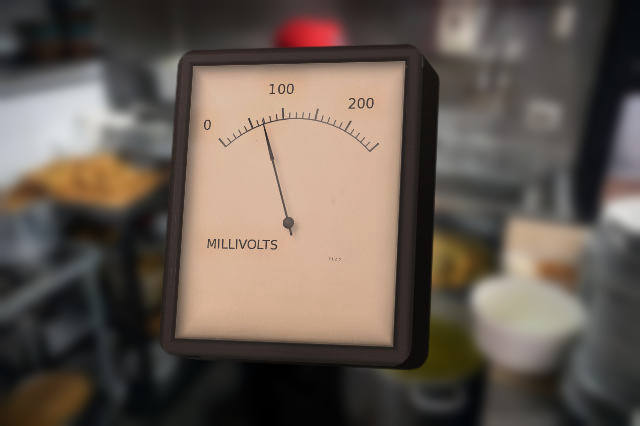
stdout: 70 mV
